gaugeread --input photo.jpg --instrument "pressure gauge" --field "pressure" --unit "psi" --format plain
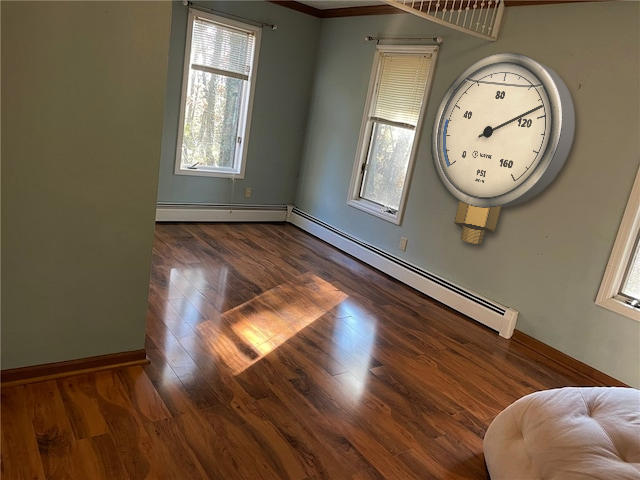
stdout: 115 psi
